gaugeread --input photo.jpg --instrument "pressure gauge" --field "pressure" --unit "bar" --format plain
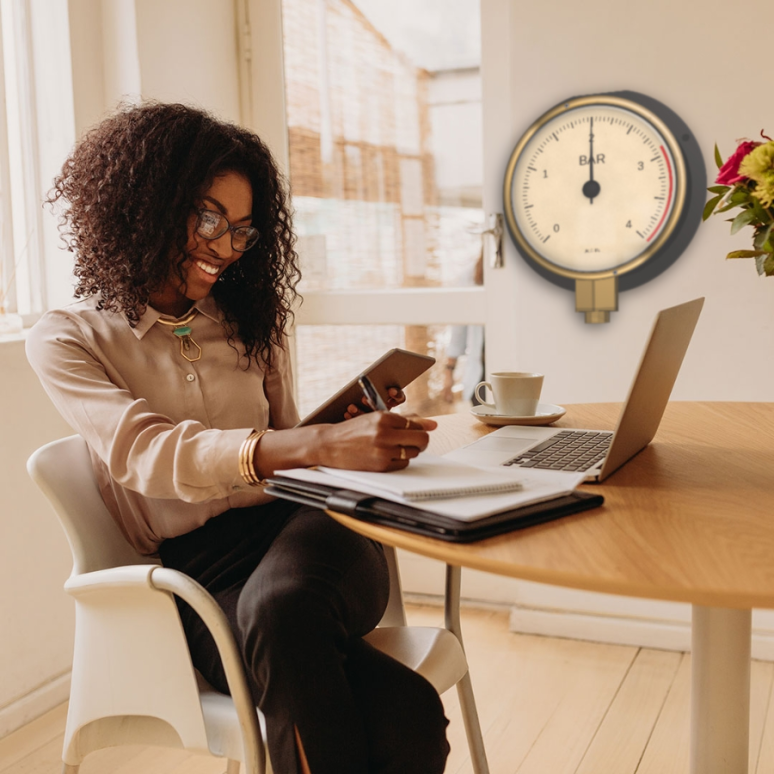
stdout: 2 bar
